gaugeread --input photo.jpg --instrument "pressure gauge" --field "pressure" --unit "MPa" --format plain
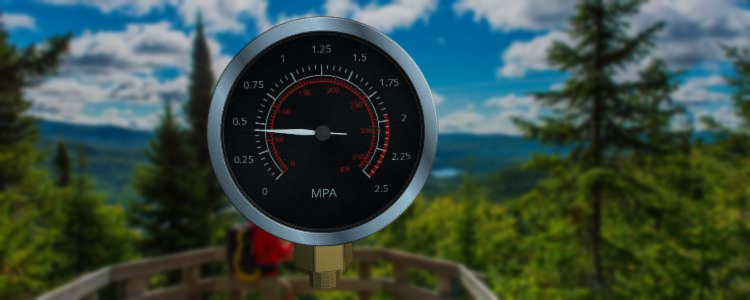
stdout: 0.45 MPa
